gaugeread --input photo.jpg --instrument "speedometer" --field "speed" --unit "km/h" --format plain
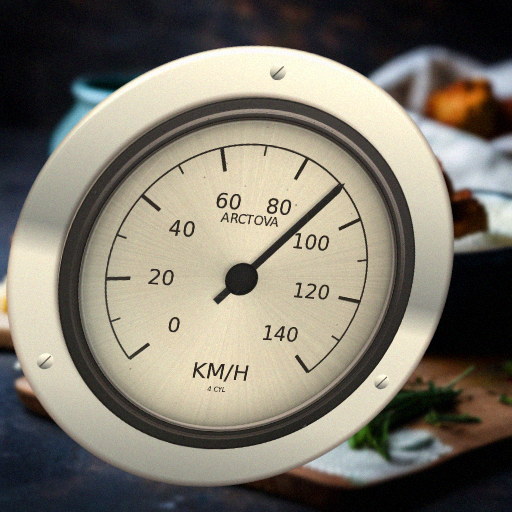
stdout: 90 km/h
